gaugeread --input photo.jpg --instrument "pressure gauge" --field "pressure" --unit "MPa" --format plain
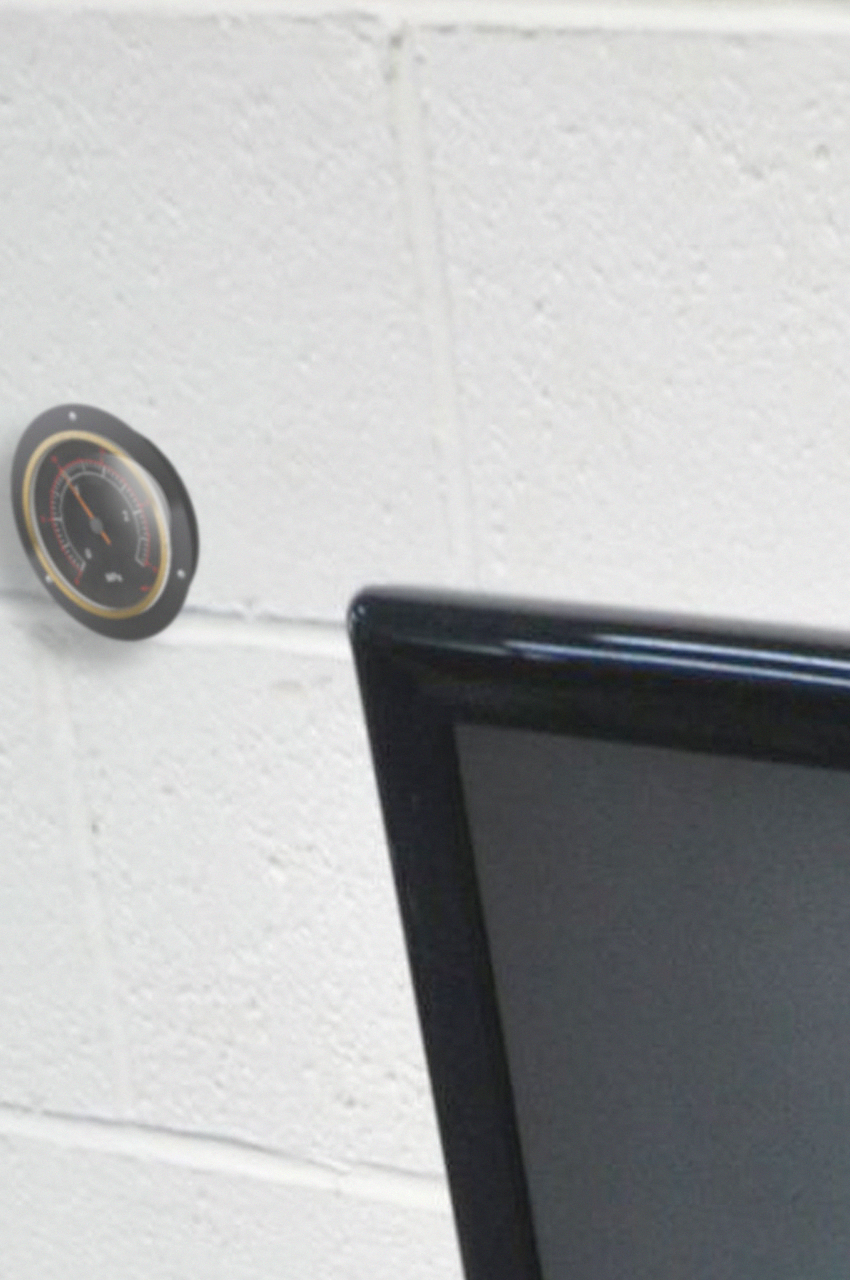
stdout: 1 MPa
